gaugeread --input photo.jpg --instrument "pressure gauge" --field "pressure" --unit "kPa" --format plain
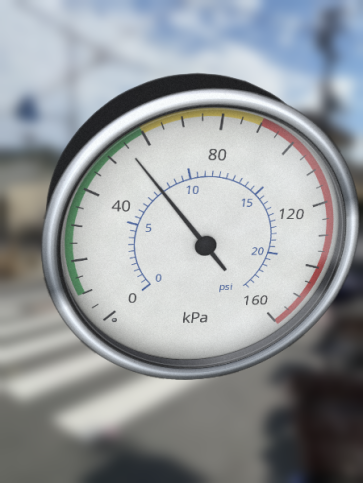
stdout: 55 kPa
